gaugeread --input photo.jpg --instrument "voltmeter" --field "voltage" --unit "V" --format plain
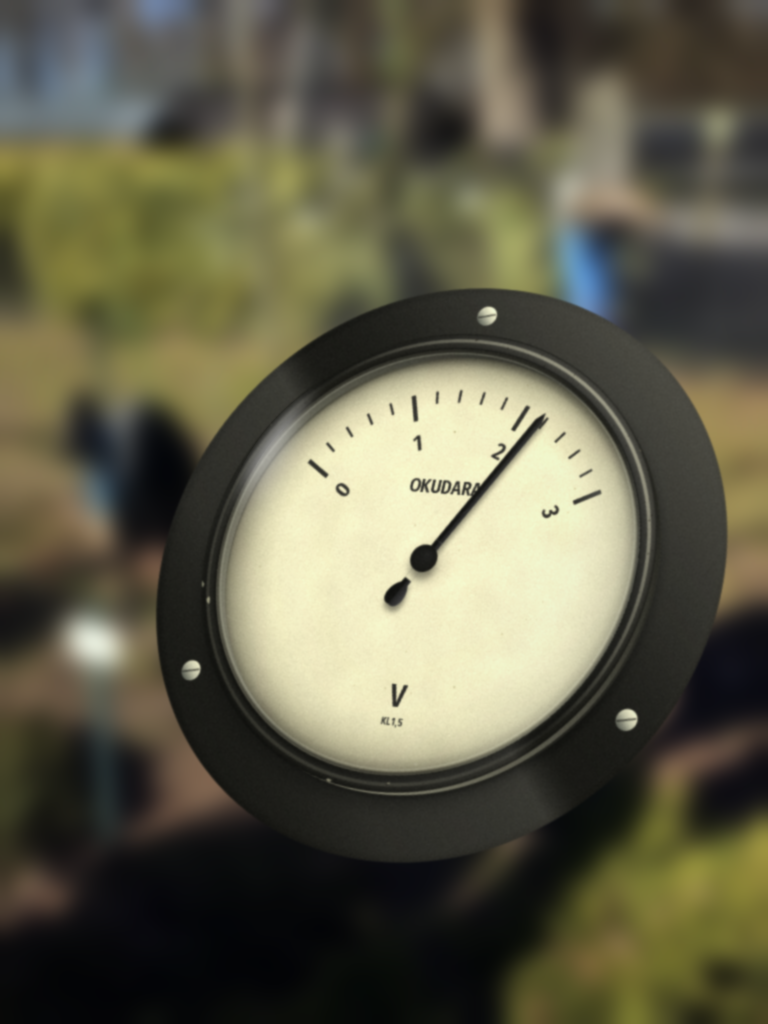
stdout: 2.2 V
